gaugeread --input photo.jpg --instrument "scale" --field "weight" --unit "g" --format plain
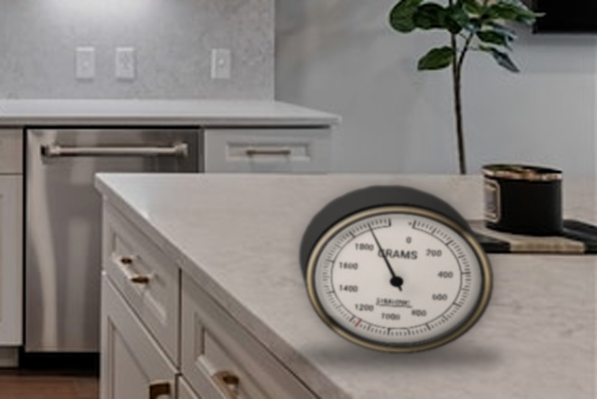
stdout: 1900 g
